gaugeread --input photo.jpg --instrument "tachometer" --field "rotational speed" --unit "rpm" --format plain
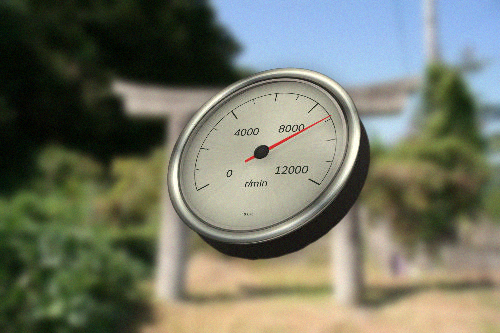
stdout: 9000 rpm
